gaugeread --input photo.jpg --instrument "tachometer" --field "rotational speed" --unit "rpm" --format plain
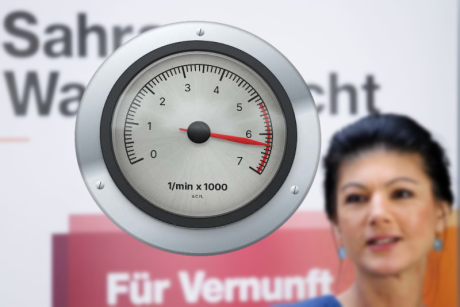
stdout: 6300 rpm
